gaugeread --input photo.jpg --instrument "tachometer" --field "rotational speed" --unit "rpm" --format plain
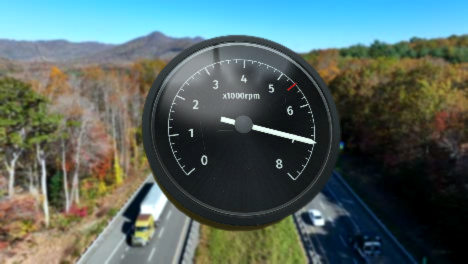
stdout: 7000 rpm
